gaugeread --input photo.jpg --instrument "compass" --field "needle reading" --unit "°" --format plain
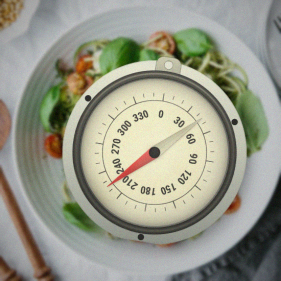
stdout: 225 °
